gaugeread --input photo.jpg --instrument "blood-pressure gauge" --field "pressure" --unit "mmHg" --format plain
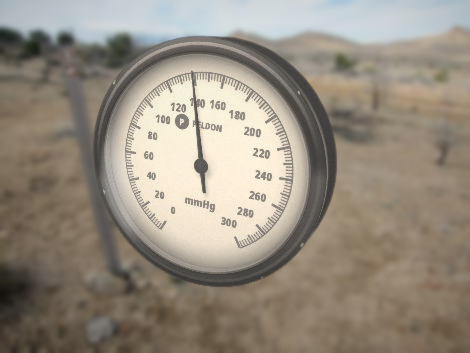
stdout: 140 mmHg
